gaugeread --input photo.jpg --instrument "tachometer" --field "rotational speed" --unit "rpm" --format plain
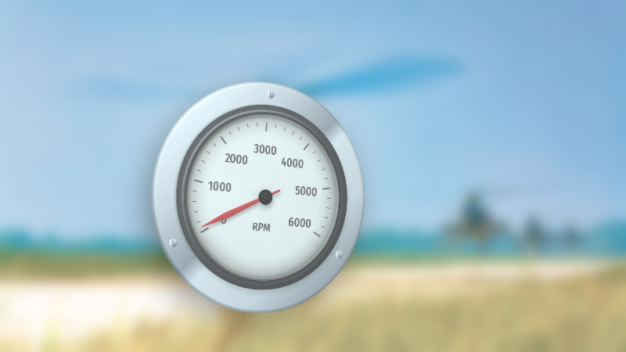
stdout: 100 rpm
